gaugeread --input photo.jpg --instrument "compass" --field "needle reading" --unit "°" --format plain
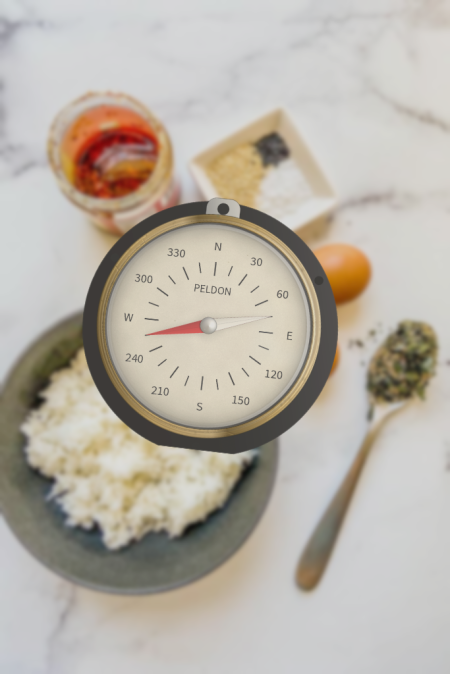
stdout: 255 °
